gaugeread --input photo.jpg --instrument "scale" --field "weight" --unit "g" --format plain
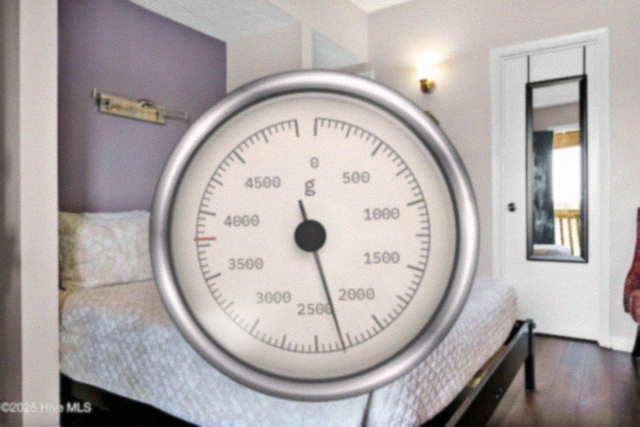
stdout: 2300 g
